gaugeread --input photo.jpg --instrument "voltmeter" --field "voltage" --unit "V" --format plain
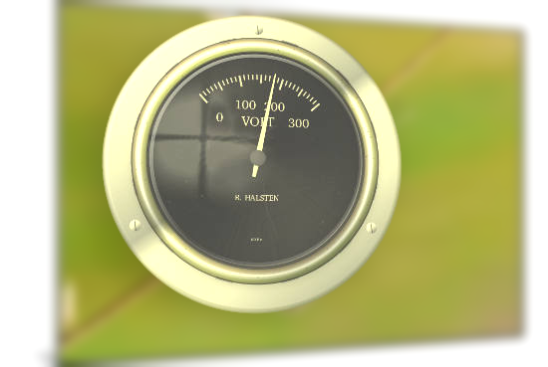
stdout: 180 V
